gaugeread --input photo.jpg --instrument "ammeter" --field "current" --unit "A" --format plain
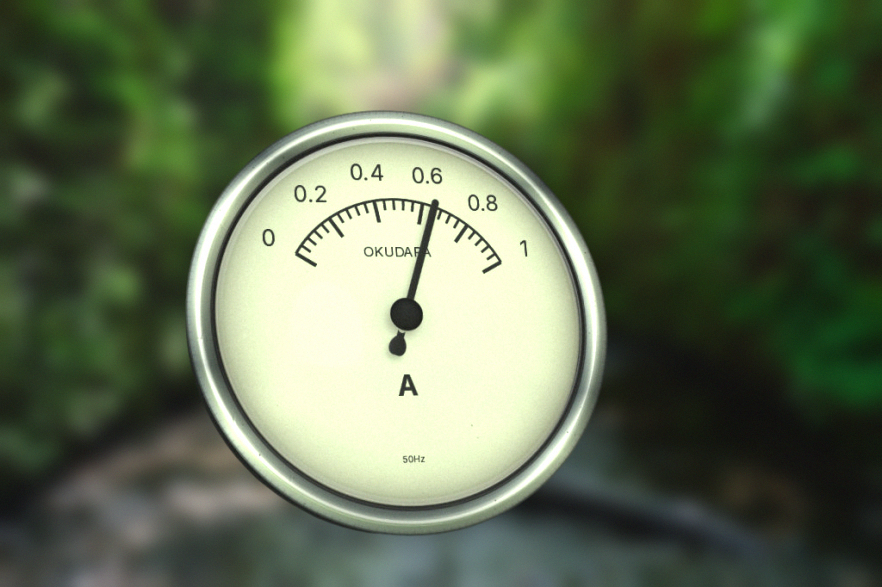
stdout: 0.64 A
